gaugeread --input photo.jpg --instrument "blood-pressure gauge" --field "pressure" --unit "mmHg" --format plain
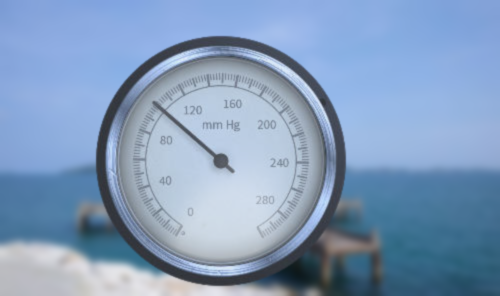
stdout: 100 mmHg
